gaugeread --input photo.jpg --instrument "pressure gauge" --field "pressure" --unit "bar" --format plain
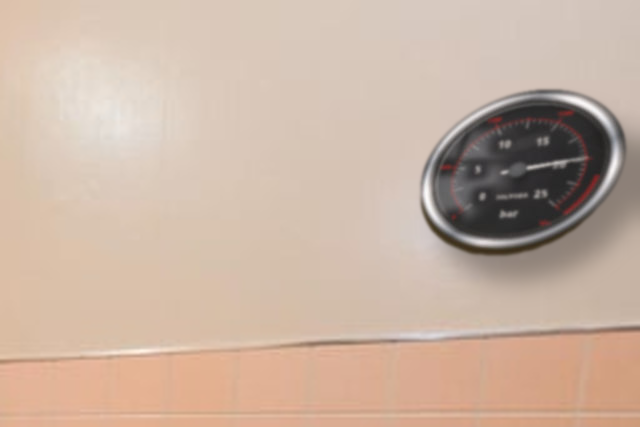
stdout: 20 bar
